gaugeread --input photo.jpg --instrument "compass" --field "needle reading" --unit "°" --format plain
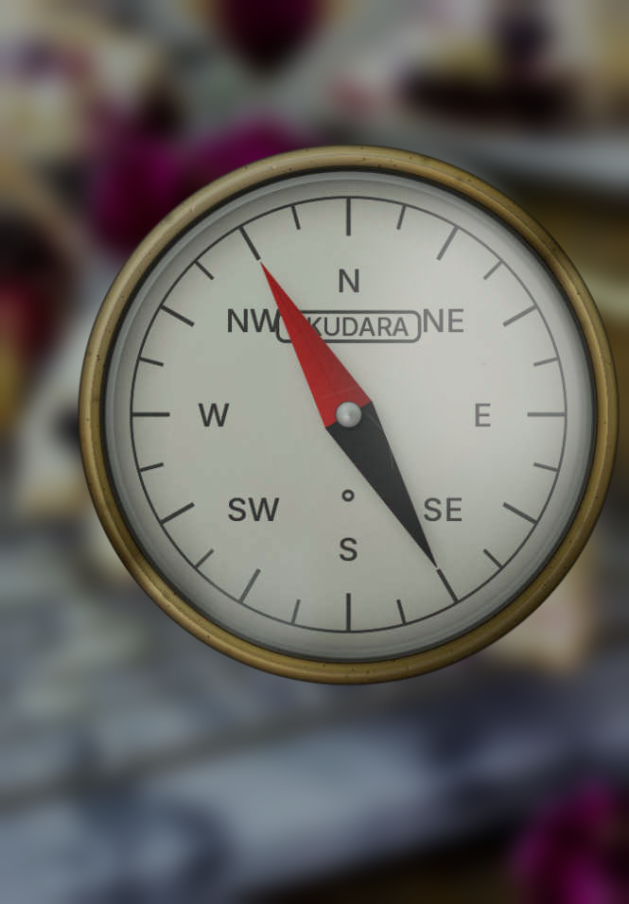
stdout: 330 °
